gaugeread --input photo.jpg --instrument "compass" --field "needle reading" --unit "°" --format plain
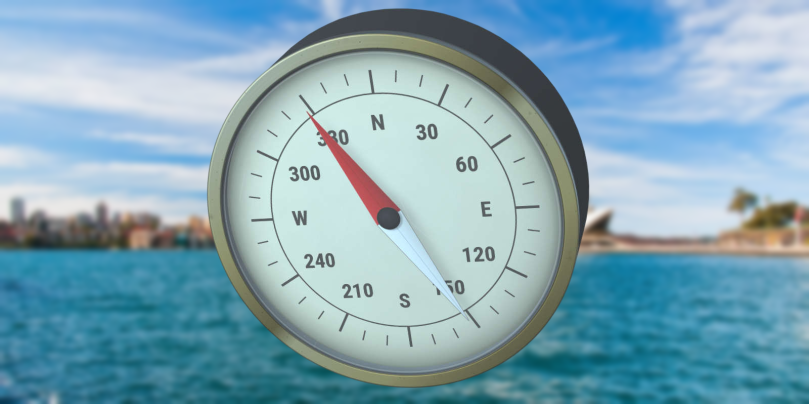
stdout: 330 °
